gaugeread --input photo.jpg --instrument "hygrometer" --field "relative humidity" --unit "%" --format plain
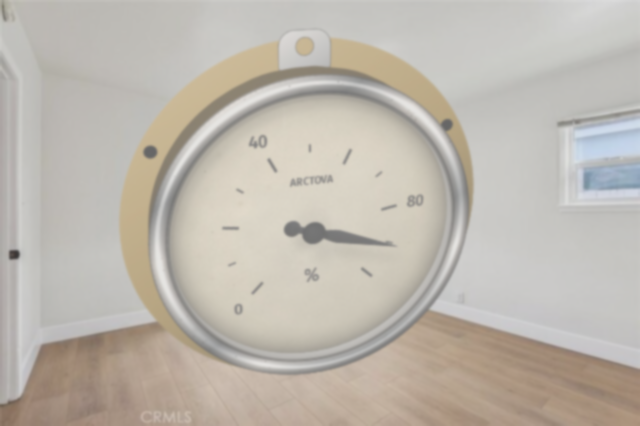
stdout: 90 %
